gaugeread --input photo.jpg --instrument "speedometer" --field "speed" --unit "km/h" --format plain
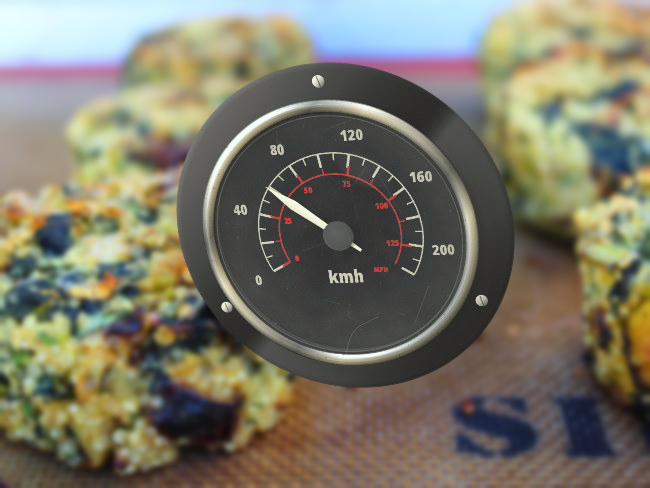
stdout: 60 km/h
